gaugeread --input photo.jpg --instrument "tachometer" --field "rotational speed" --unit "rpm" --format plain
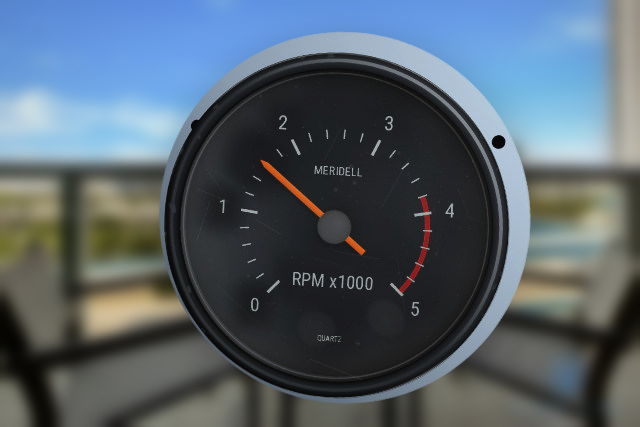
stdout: 1600 rpm
